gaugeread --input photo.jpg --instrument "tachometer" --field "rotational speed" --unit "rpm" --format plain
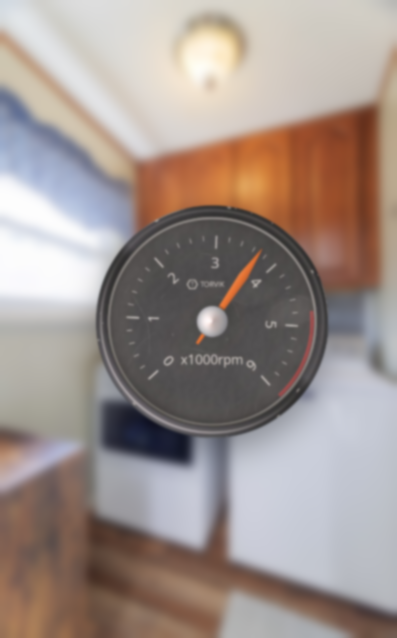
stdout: 3700 rpm
